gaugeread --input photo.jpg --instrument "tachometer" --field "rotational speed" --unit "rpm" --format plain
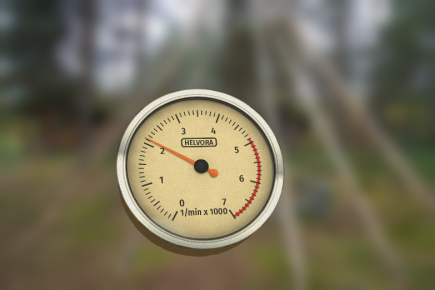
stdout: 2100 rpm
